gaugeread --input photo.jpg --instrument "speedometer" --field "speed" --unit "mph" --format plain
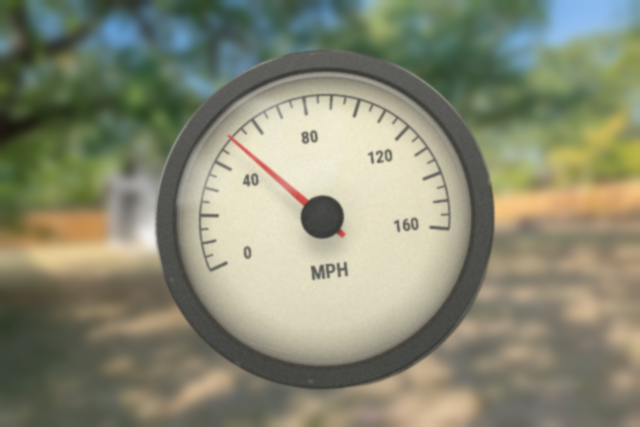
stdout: 50 mph
